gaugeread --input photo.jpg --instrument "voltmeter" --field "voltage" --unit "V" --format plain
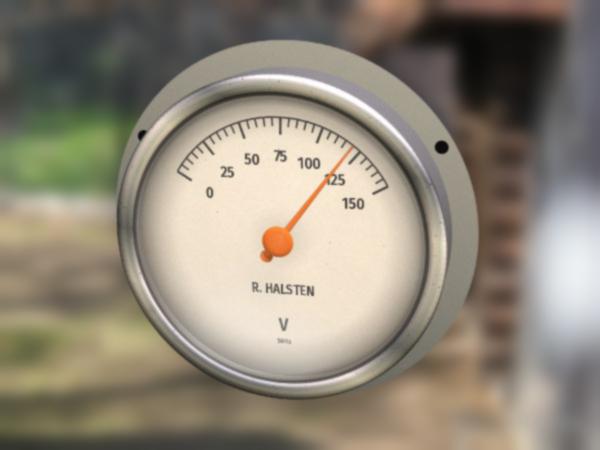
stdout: 120 V
